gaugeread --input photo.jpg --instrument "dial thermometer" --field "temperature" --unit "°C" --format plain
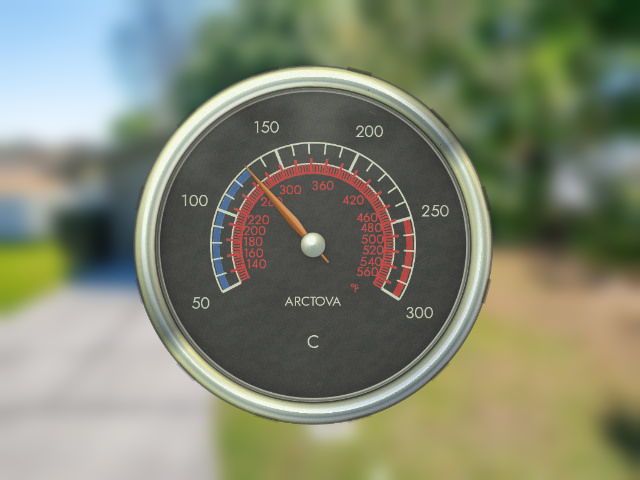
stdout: 130 °C
